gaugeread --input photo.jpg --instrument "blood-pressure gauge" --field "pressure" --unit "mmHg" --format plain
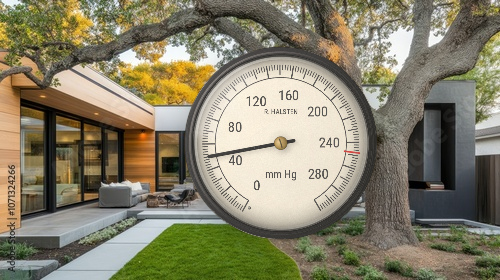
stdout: 50 mmHg
